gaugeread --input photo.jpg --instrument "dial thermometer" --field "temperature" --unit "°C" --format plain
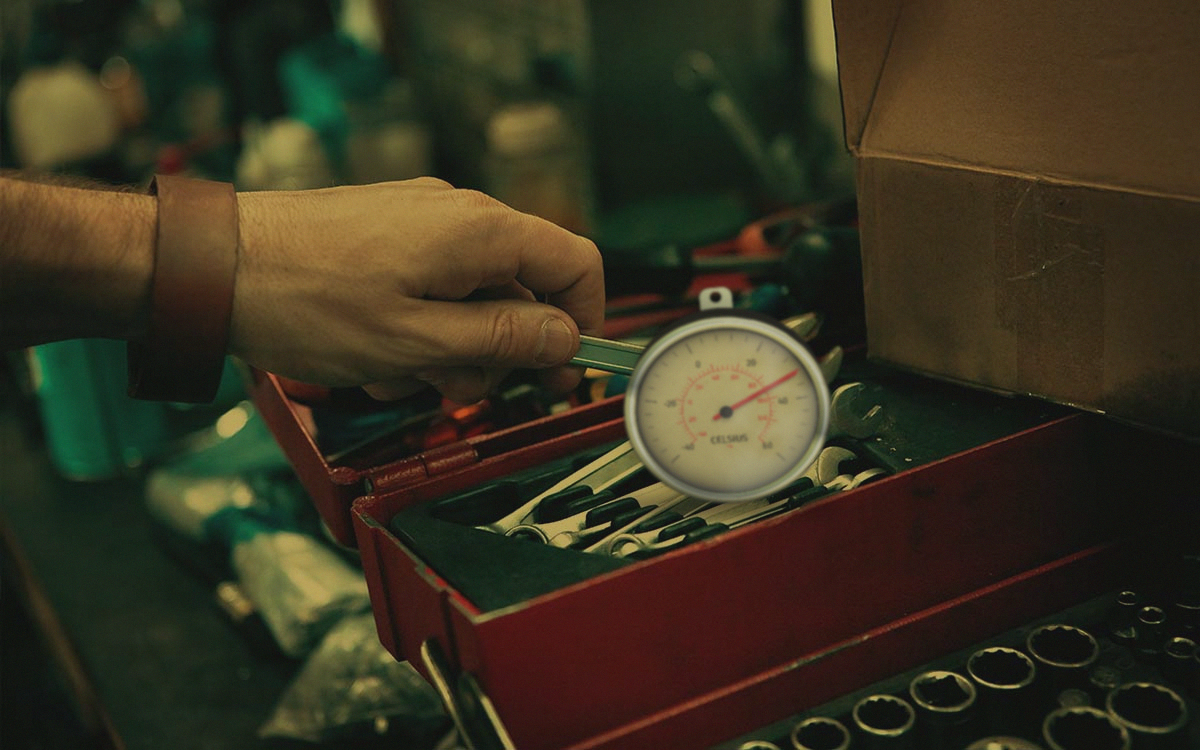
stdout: 32 °C
